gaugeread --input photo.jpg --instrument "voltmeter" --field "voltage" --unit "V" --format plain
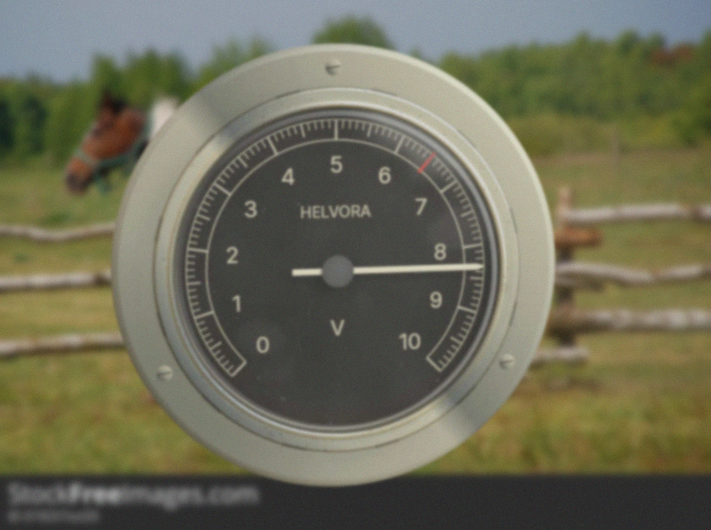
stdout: 8.3 V
